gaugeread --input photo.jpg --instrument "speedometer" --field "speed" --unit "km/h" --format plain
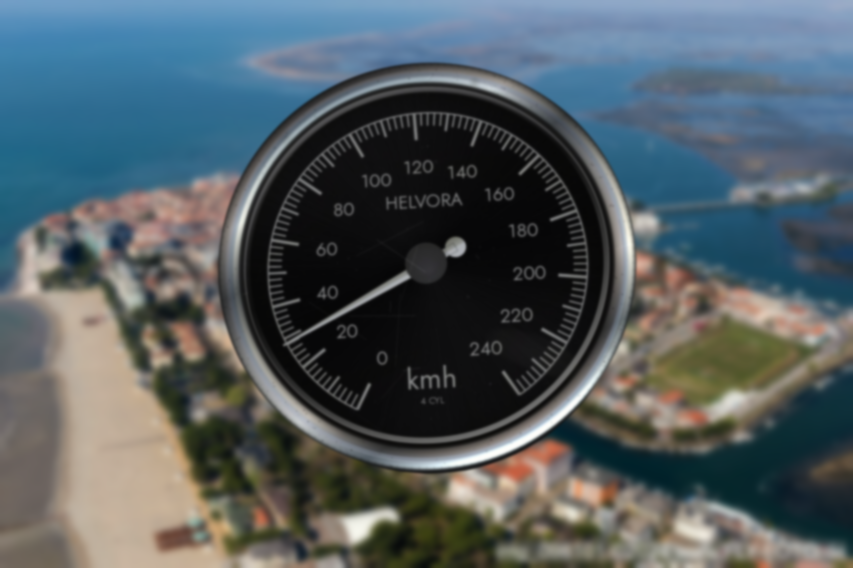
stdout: 28 km/h
